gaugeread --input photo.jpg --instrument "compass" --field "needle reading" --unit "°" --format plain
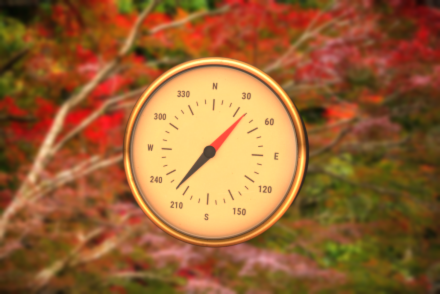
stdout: 40 °
